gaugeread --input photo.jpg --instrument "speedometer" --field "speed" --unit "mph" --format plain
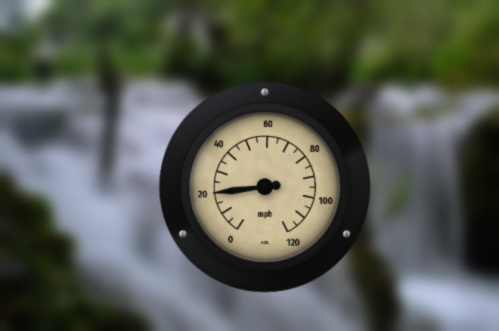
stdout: 20 mph
